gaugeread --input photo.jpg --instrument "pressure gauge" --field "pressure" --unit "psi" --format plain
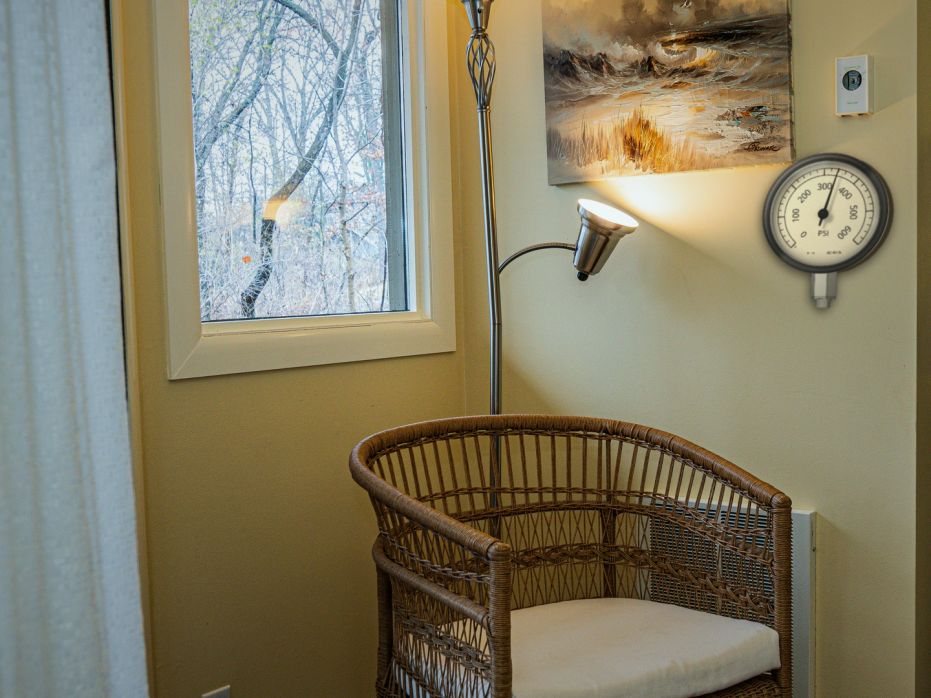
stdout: 340 psi
